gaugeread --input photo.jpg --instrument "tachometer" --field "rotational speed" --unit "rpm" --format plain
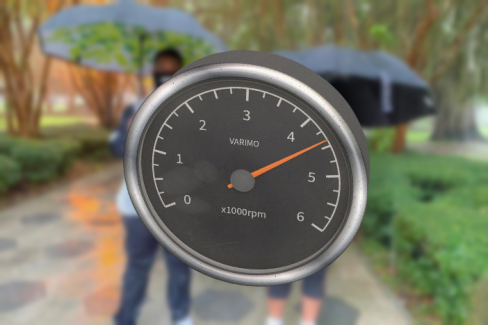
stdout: 4375 rpm
